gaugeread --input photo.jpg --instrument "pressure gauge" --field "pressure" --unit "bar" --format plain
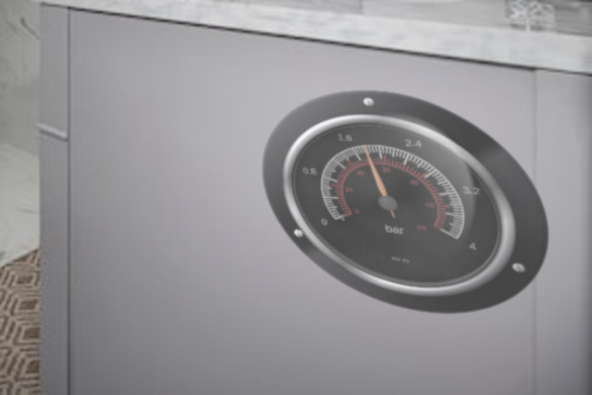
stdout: 1.8 bar
